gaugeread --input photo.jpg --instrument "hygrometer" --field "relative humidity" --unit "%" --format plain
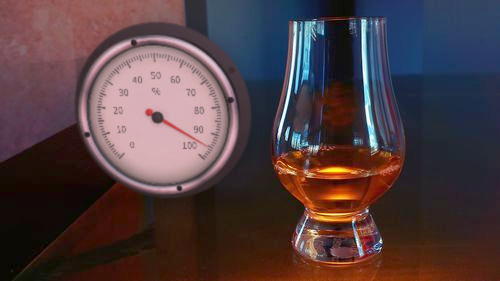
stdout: 95 %
